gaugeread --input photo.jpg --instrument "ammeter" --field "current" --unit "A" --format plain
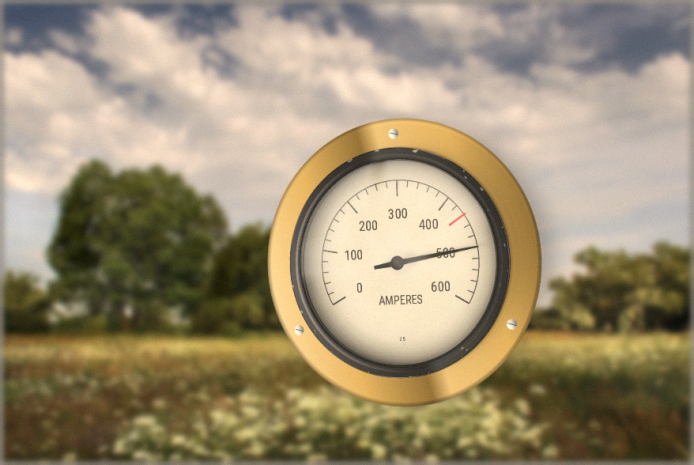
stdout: 500 A
